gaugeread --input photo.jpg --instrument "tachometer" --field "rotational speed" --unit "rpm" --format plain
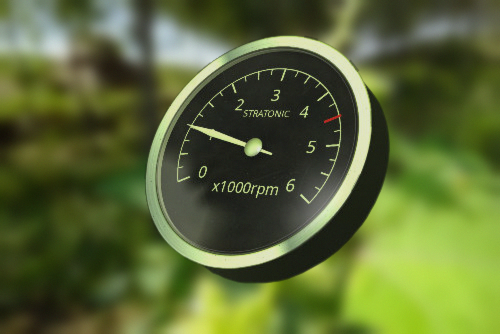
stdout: 1000 rpm
